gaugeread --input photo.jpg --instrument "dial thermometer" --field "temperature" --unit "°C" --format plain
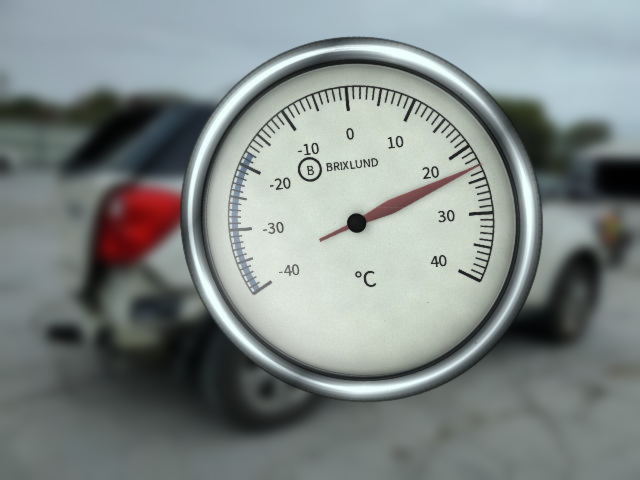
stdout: 23 °C
